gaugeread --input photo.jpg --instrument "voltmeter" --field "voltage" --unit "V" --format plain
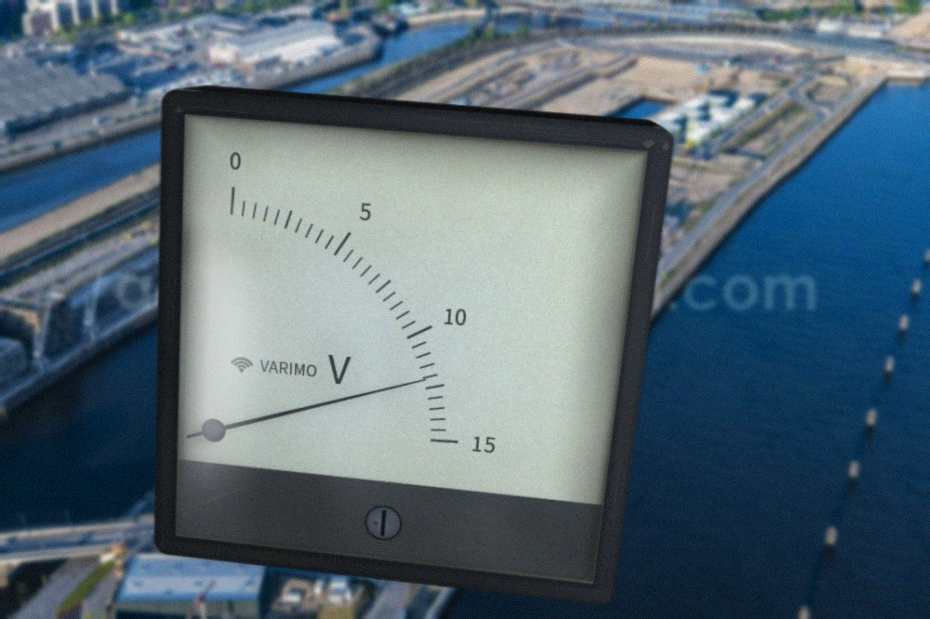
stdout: 12 V
